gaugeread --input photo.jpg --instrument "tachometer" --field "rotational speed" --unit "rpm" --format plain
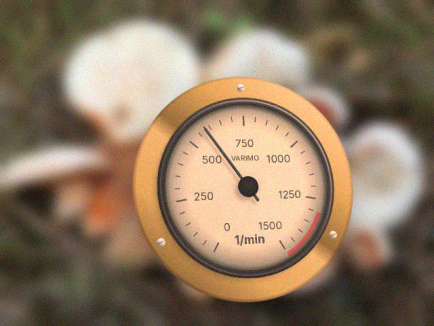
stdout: 575 rpm
